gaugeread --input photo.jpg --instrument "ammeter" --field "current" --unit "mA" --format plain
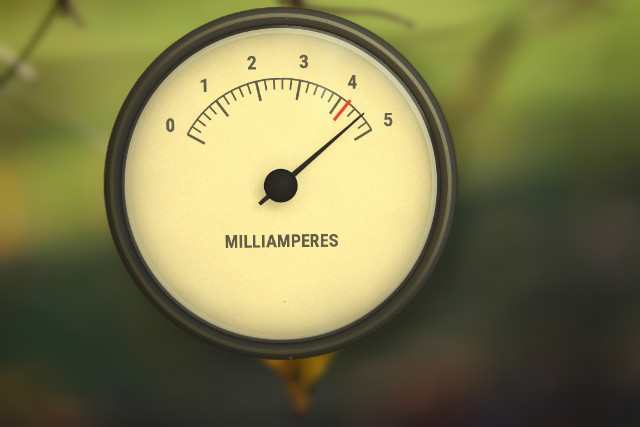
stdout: 4.6 mA
